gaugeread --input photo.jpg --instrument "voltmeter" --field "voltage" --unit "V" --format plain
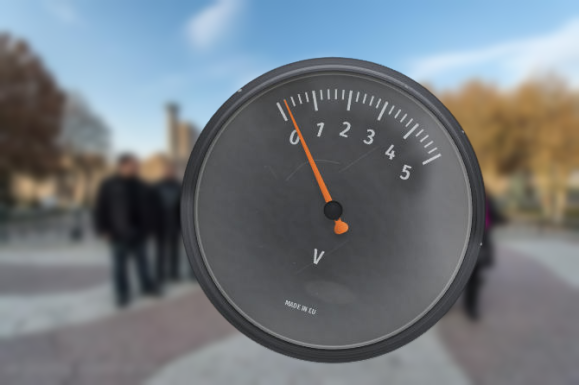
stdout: 0.2 V
